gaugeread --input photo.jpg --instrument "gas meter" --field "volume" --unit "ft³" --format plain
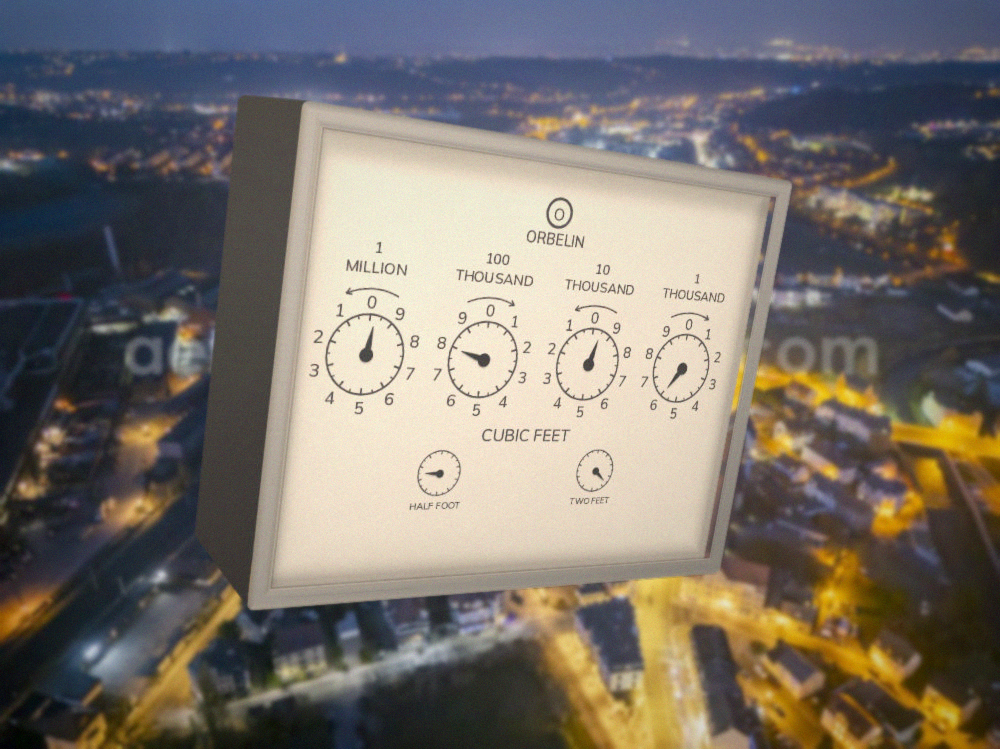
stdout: 979600 ft³
